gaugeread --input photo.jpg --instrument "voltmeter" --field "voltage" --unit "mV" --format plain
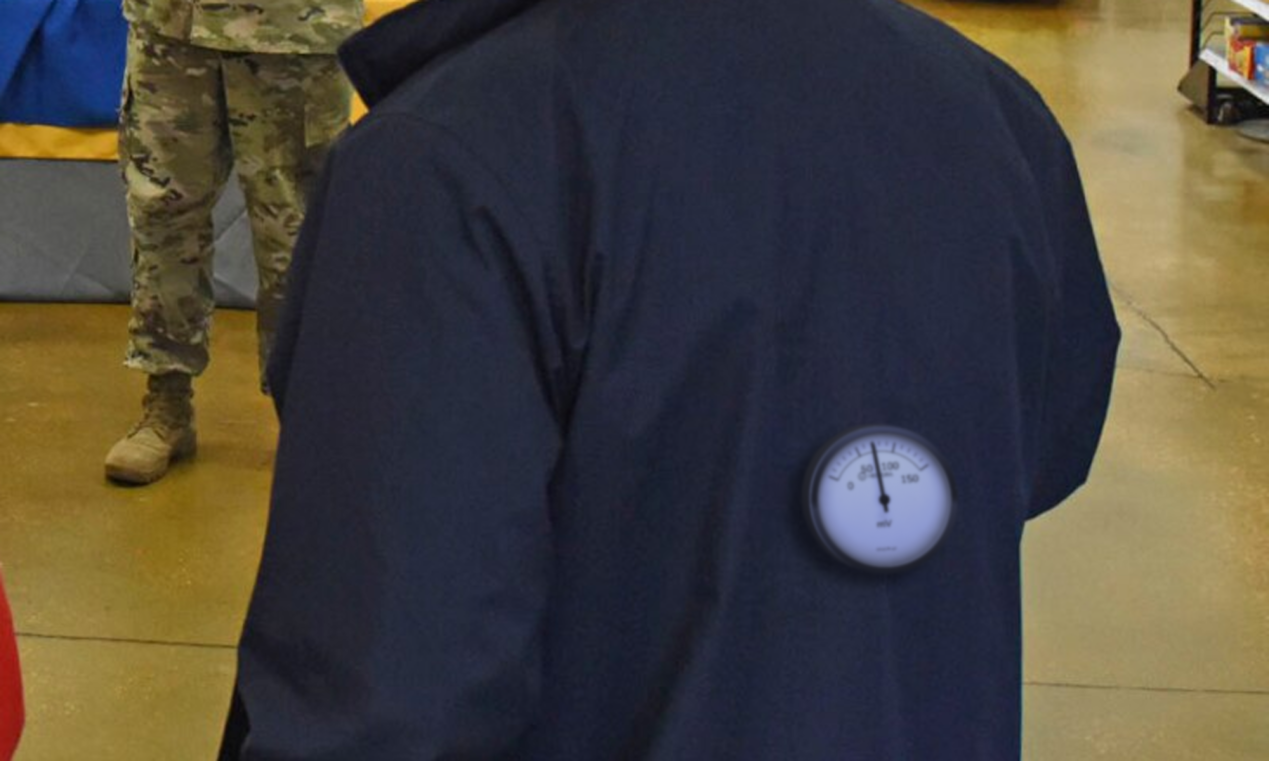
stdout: 70 mV
